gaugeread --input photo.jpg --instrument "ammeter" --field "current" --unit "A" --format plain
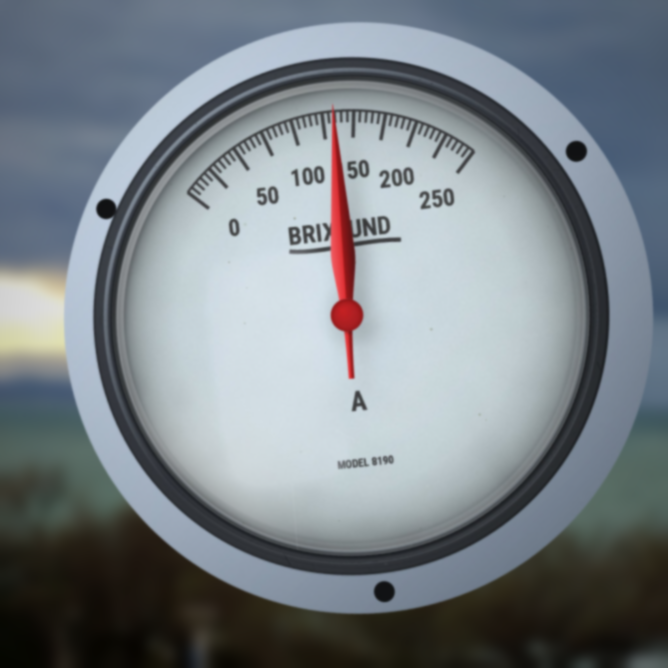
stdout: 135 A
